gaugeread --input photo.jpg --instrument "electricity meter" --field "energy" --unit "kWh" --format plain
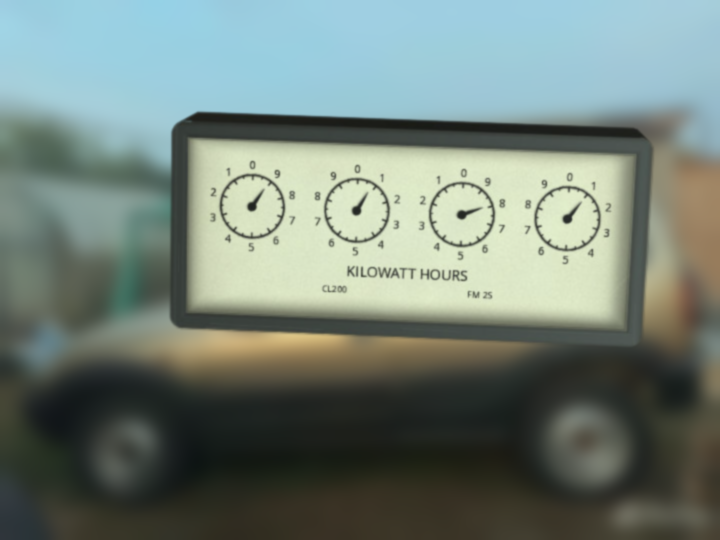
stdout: 9081 kWh
